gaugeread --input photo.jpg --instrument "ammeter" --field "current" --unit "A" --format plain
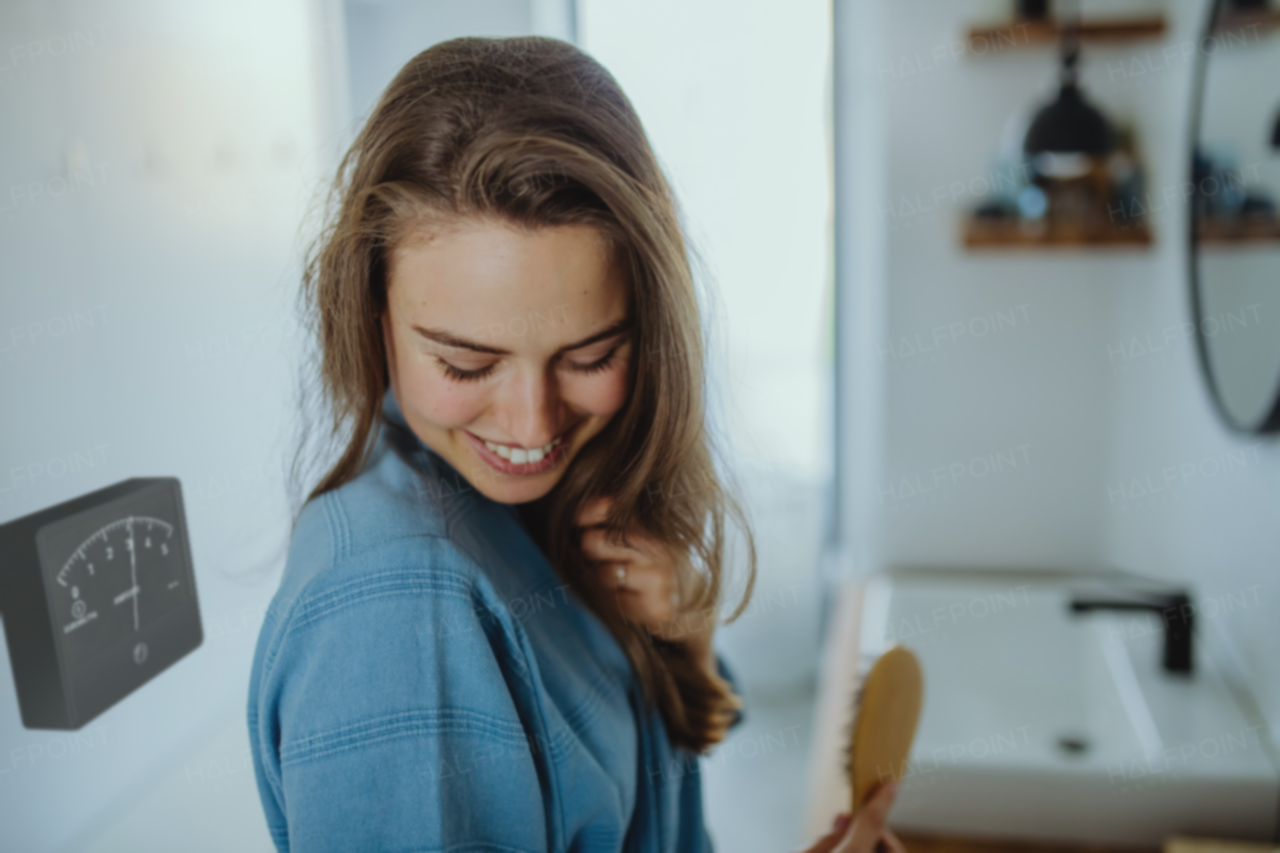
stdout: 3 A
